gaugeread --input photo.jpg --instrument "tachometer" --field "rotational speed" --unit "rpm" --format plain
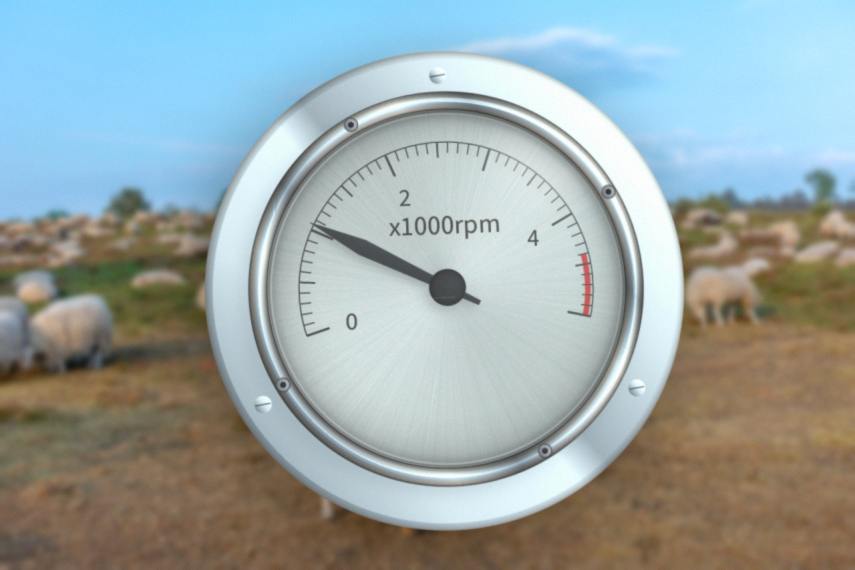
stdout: 1050 rpm
